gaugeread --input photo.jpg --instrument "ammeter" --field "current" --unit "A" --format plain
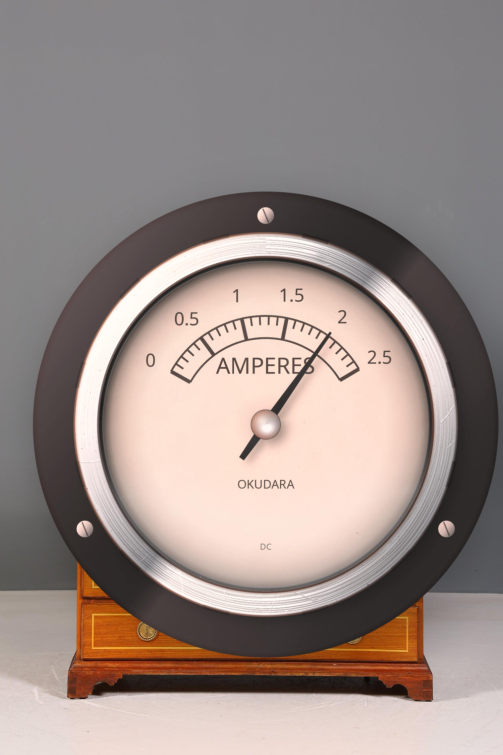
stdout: 2 A
